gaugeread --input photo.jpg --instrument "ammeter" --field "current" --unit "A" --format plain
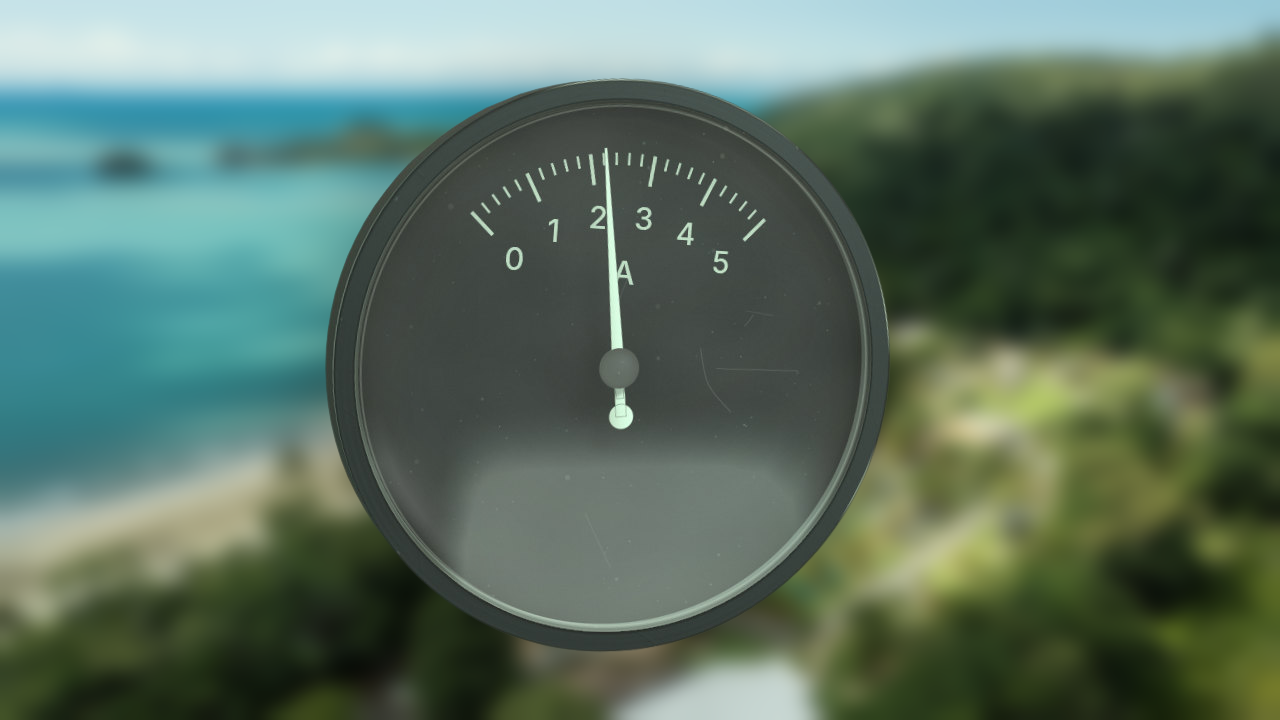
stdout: 2.2 A
